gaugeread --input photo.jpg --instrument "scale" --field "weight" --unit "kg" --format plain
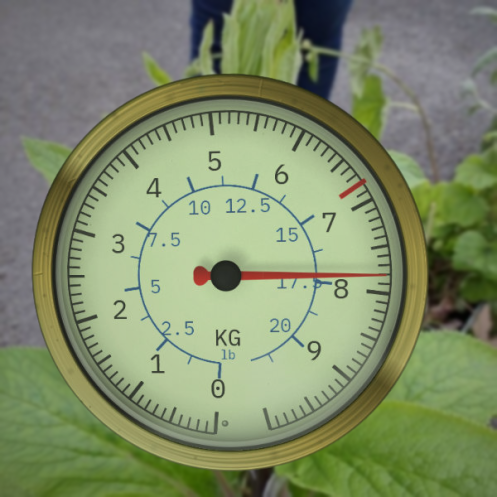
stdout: 7.8 kg
